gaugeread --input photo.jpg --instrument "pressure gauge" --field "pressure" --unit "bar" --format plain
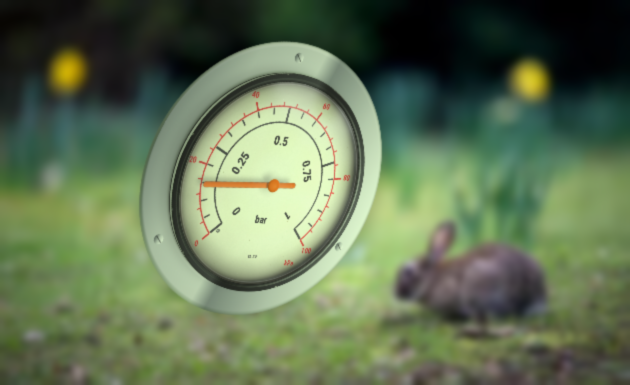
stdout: 0.15 bar
